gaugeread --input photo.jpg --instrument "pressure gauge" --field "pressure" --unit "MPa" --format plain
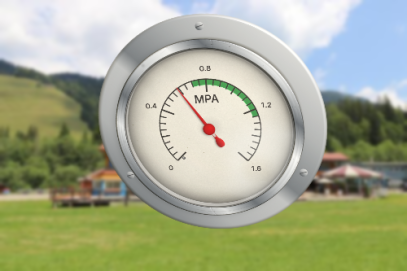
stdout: 0.6 MPa
